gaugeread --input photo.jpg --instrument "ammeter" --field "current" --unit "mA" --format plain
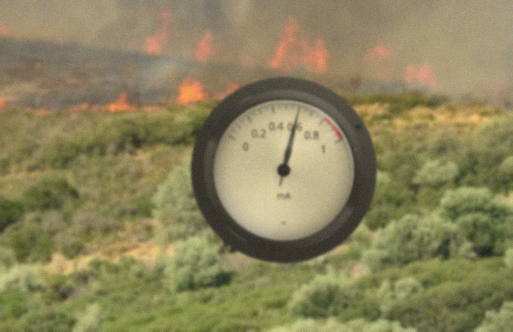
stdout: 0.6 mA
